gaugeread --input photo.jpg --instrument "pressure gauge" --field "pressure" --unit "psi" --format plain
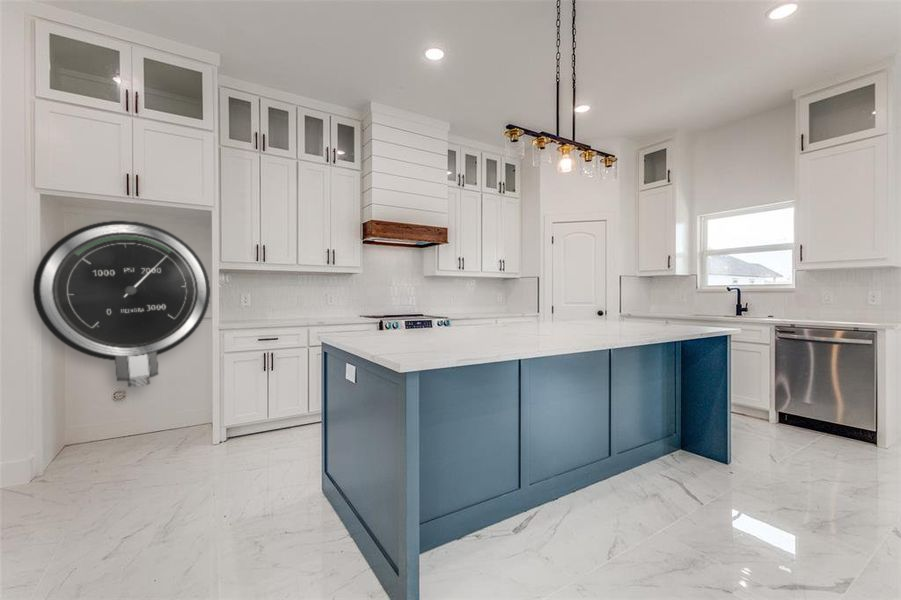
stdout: 2000 psi
